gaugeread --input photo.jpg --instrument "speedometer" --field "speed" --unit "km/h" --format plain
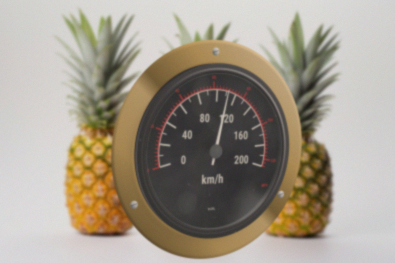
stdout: 110 km/h
